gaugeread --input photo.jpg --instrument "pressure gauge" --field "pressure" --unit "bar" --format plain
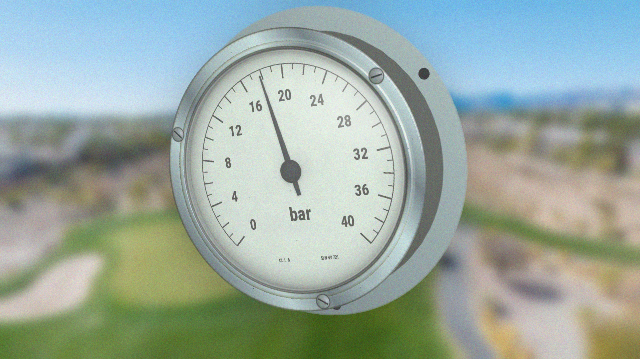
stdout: 18 bar
